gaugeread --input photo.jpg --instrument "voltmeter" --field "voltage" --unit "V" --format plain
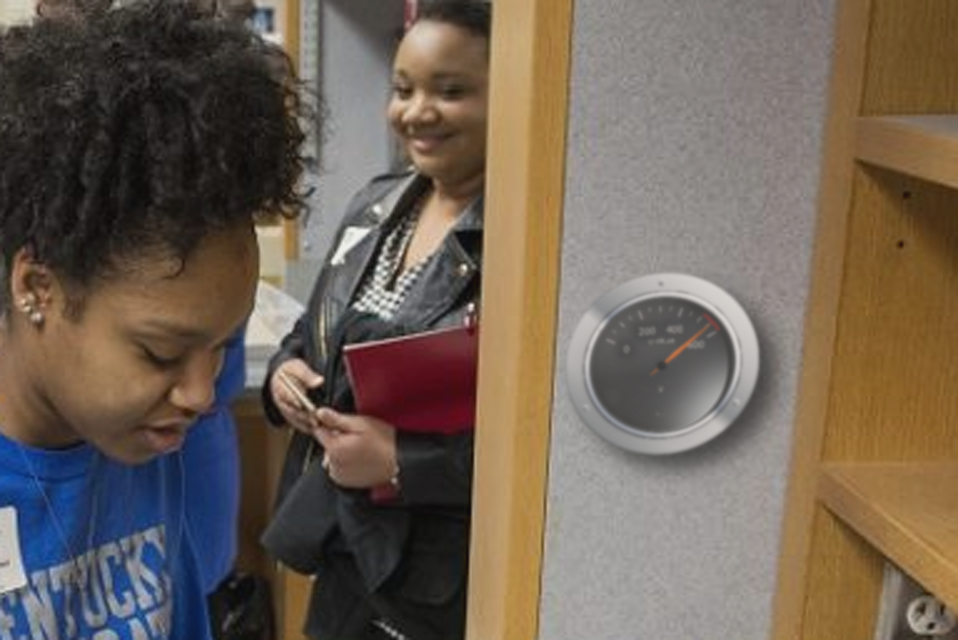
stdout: 550 V
